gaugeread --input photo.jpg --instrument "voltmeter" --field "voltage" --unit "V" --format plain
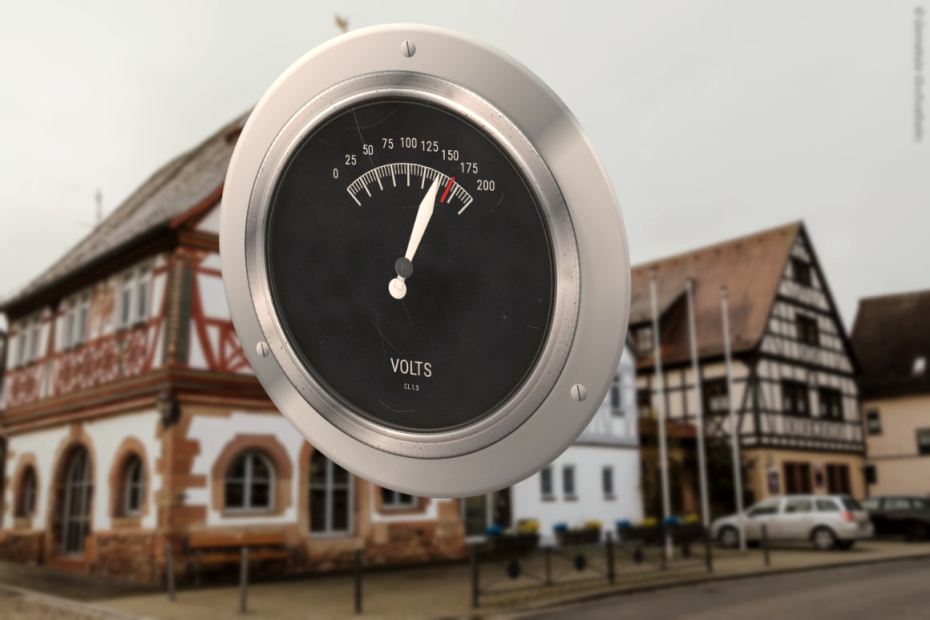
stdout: 150 V
